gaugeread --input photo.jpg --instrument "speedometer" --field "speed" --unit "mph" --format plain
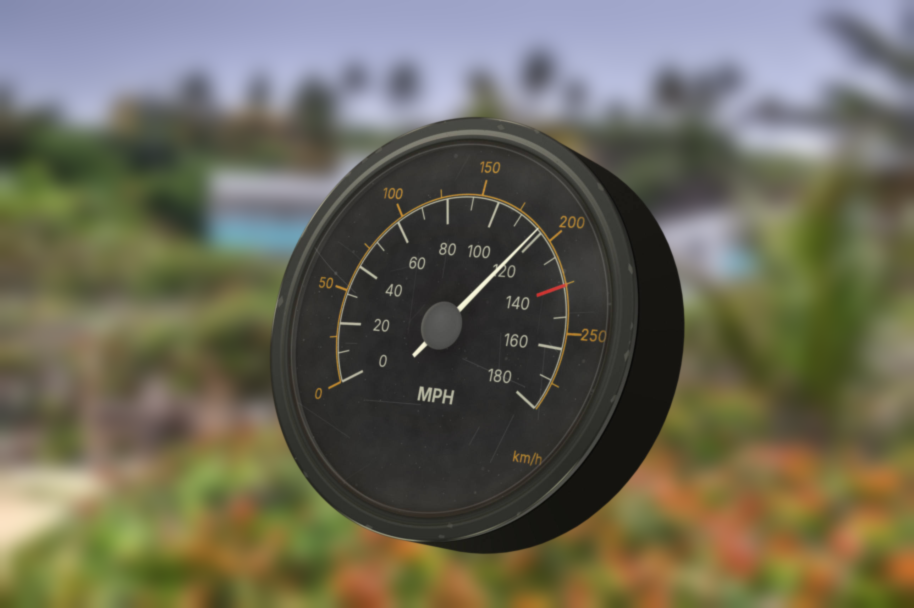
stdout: 120 mph
